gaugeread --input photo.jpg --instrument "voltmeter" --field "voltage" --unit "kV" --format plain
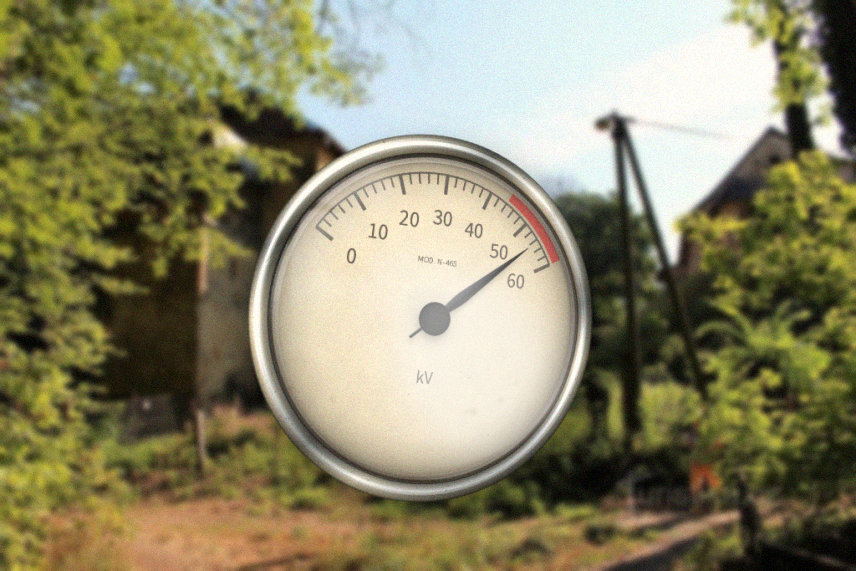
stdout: 54 kV
